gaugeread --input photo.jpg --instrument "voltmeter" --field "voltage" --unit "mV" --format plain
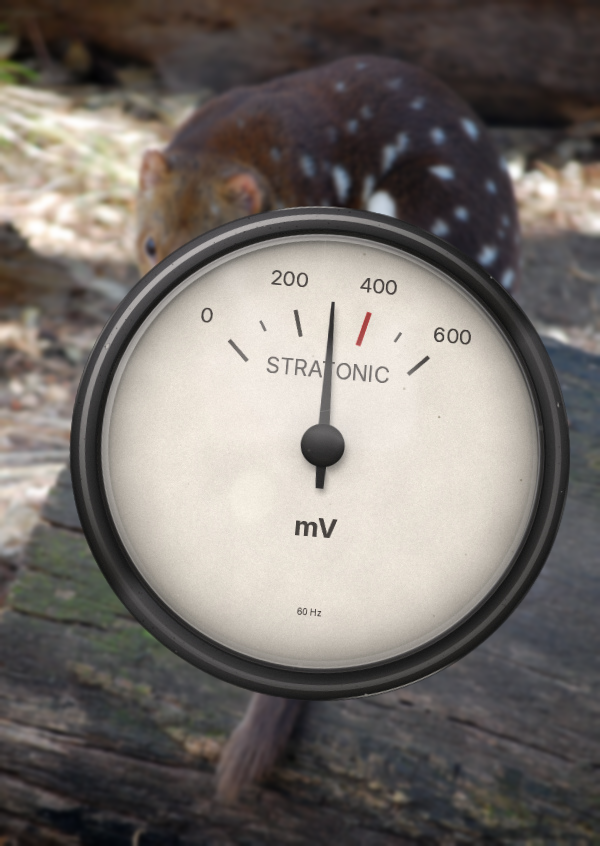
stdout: 300 mV
